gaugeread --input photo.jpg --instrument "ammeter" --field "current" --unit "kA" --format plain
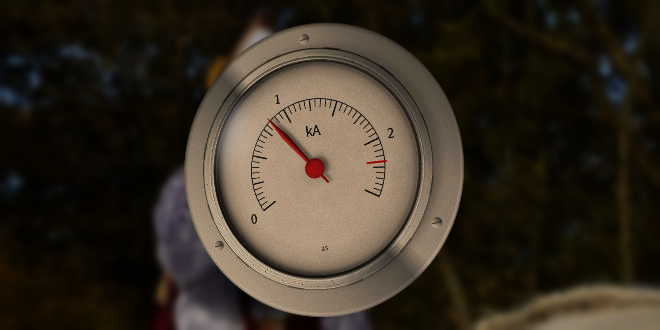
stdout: 0.85 kA
